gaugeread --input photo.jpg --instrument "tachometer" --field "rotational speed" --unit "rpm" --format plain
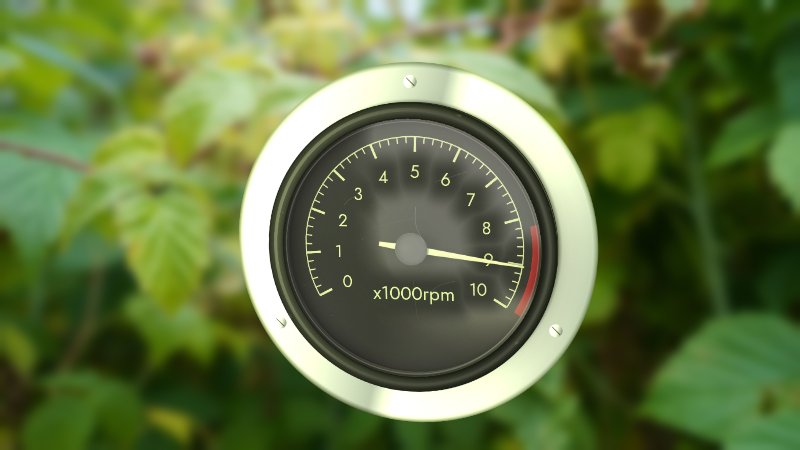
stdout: 9000 rpm
